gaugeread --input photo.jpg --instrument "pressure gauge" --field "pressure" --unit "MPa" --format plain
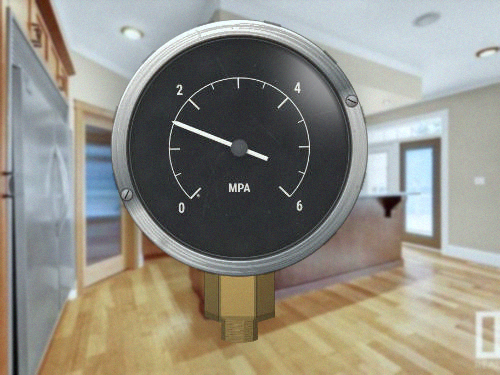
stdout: 1.5 MPa
